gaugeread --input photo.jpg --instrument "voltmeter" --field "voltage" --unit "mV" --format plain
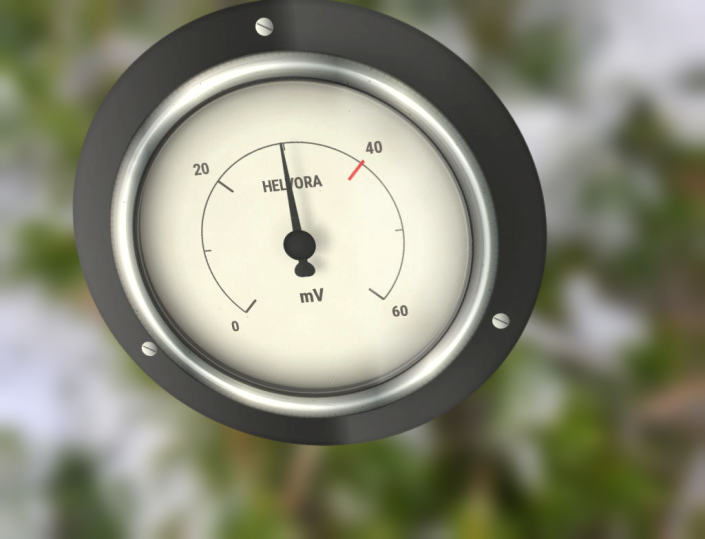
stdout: 30 mV
